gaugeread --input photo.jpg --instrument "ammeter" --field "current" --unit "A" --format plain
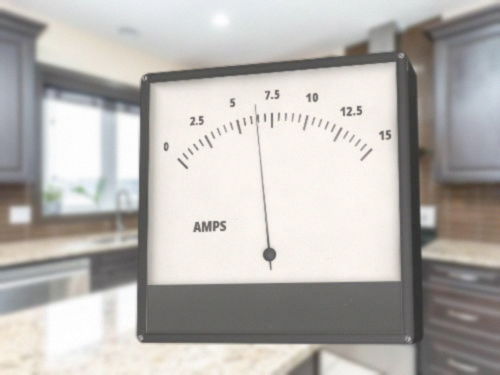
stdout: 6.5 A
